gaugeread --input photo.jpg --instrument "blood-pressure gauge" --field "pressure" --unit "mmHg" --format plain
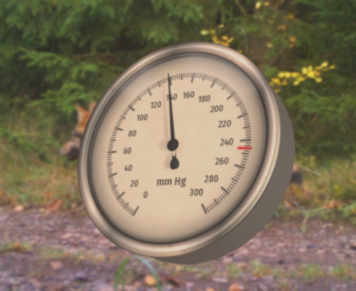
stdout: 140 mmHg
